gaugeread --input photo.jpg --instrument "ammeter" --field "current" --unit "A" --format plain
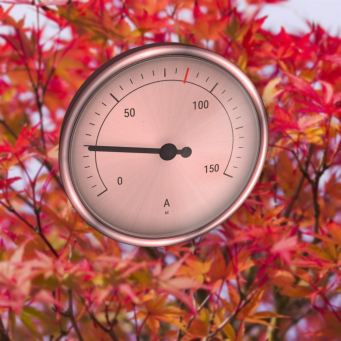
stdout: 25 A
